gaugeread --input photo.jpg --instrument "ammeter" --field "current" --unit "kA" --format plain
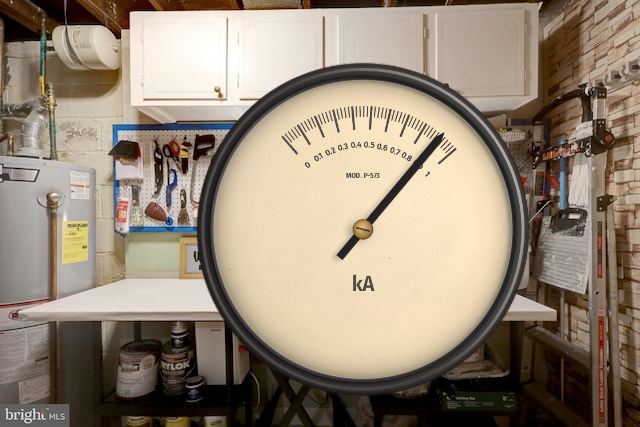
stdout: 0.9 kA
